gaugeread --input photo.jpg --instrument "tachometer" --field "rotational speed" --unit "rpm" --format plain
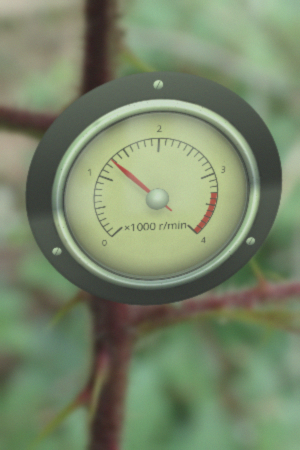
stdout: 1300 rpm
